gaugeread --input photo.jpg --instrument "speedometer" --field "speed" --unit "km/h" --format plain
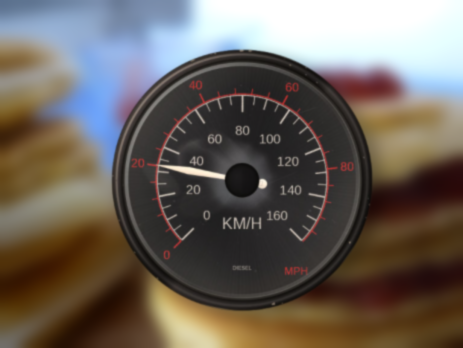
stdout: 32.5 km/h
